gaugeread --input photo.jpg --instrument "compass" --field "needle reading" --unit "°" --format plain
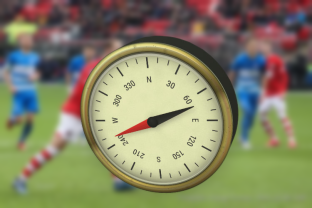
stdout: 250 °
